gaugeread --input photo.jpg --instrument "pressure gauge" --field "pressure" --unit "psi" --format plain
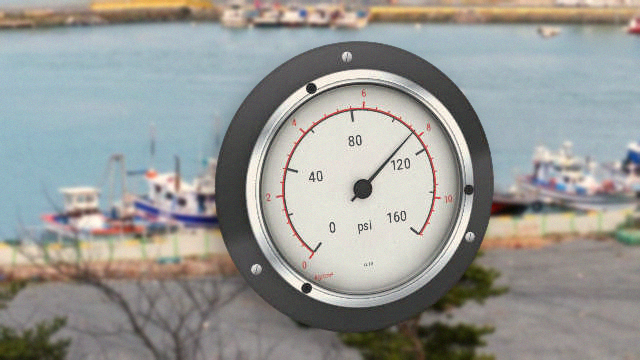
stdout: 110 psi
